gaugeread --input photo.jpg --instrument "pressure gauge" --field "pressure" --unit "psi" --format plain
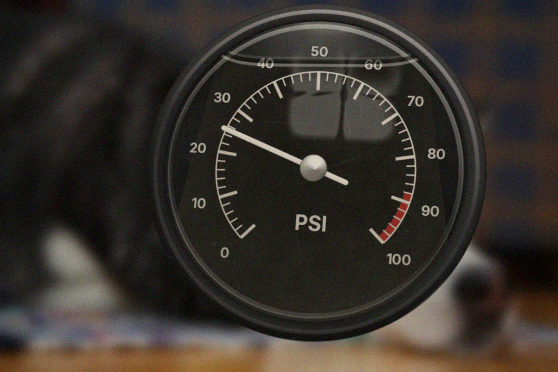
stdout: 25 psi
